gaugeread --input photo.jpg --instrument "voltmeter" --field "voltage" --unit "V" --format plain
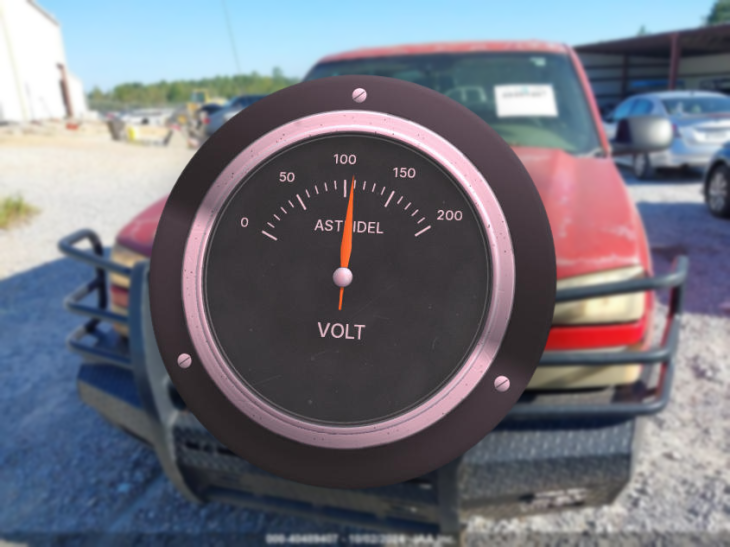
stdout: 110 V
